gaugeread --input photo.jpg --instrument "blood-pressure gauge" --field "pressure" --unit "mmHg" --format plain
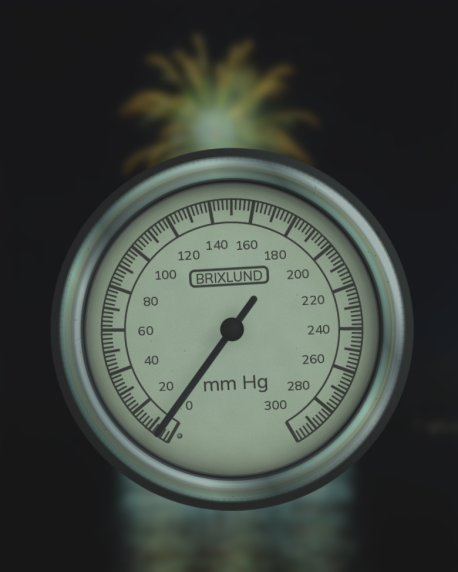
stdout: 6 mmHg
